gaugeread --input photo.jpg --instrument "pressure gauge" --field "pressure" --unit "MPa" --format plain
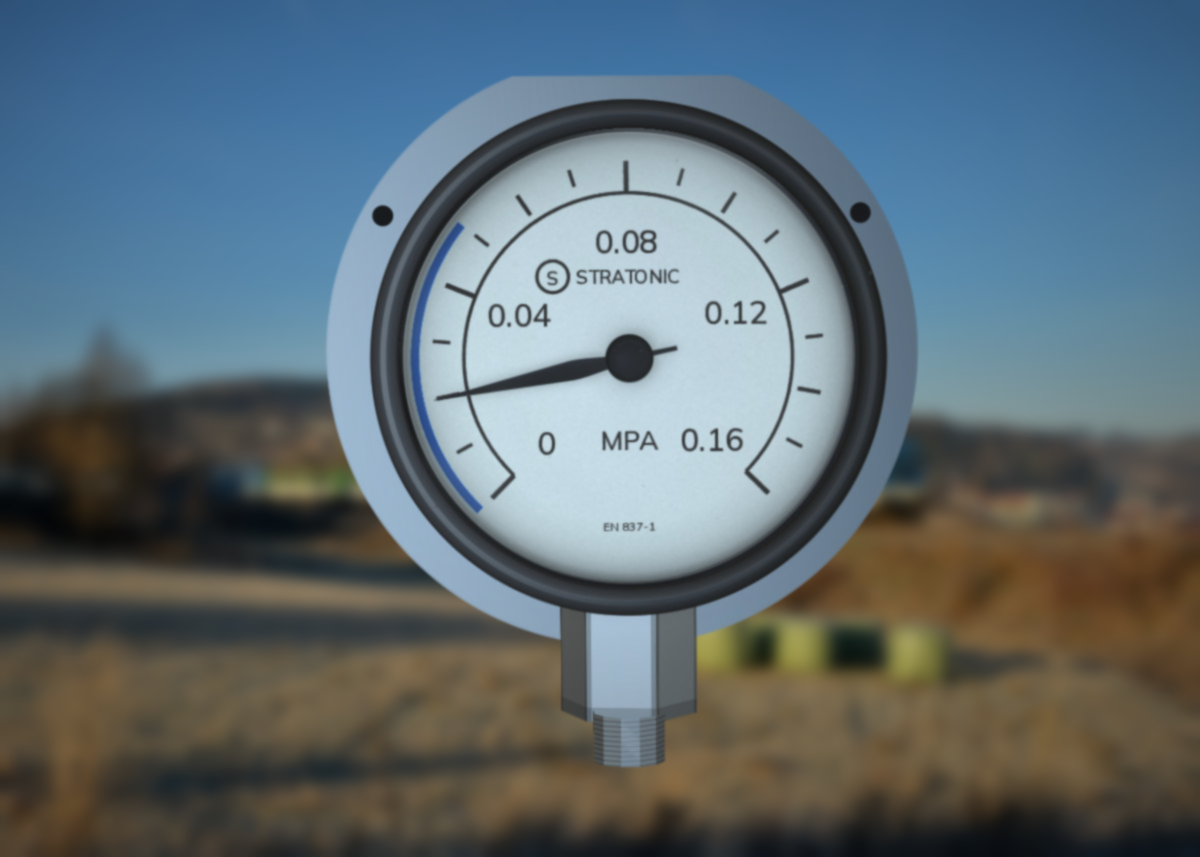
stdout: 0.02 MPa
